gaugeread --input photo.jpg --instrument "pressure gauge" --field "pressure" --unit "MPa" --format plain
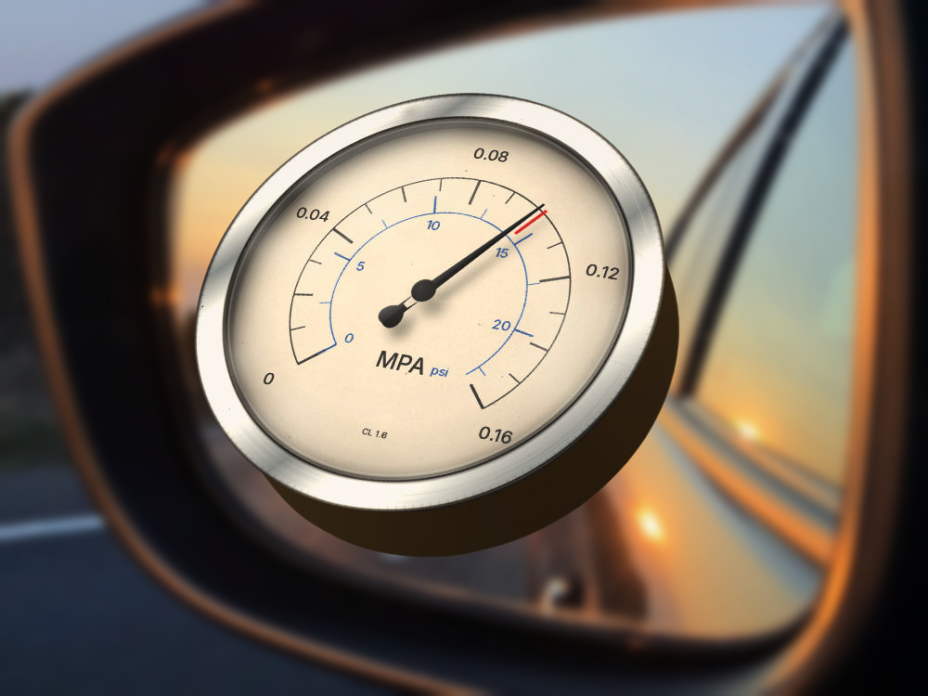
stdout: 0.1 MPa
